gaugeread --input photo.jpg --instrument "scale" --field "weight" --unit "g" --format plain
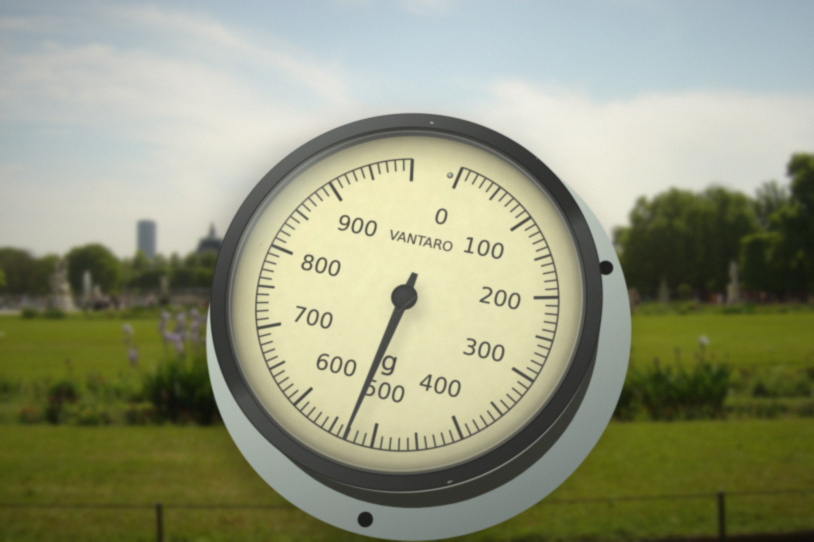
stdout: 530 g
